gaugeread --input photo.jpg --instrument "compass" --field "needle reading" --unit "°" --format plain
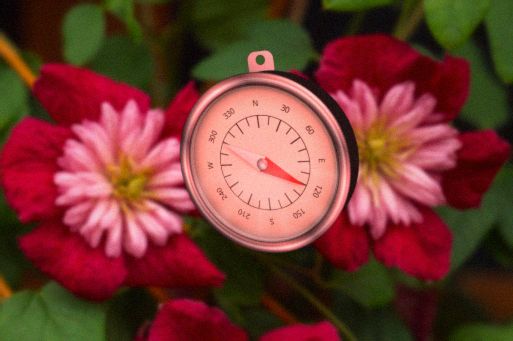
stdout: 120 °
